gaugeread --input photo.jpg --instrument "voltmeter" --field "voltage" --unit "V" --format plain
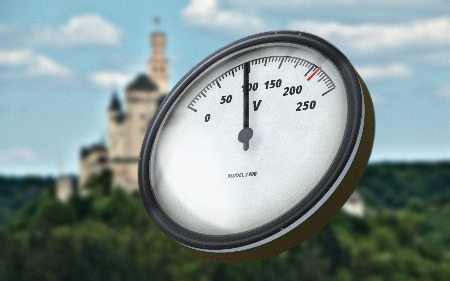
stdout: 100 V
